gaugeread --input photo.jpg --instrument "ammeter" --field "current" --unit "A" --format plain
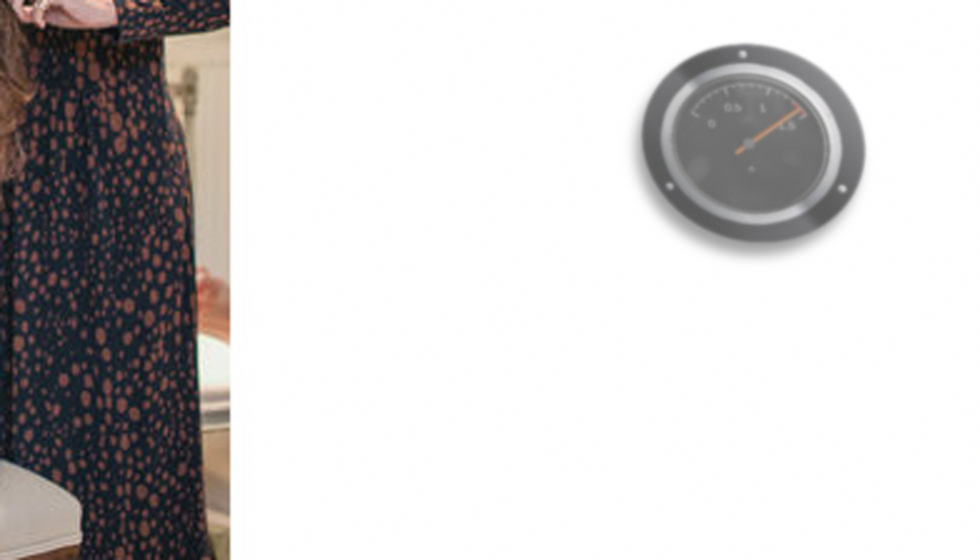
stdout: 1.4 A
